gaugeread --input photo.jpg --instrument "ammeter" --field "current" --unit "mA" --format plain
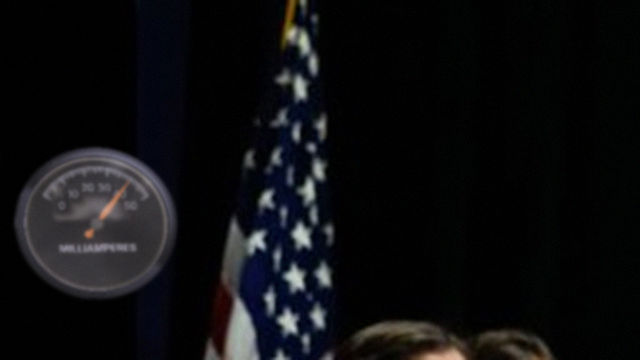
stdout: 40 mA
